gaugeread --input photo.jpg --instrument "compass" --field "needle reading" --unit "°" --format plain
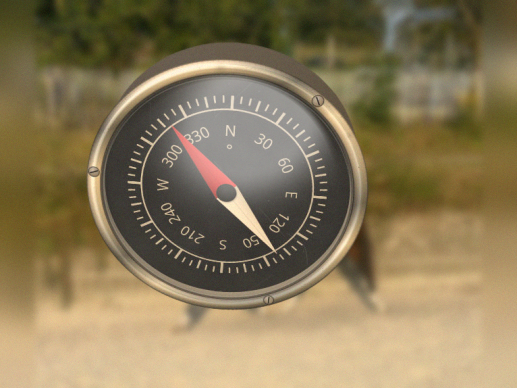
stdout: 320 °
